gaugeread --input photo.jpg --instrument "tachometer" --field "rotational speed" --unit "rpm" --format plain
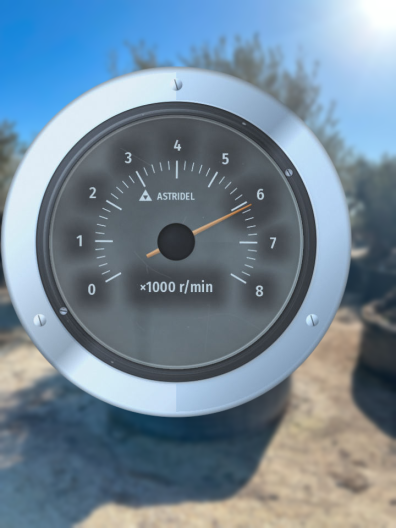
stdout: 6100 rpm
